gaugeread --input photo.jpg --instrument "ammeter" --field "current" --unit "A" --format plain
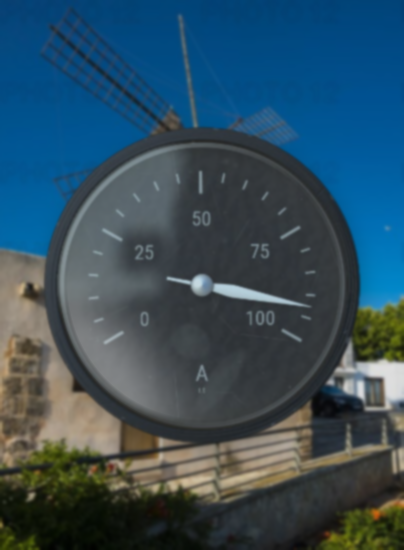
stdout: 92.5 A
